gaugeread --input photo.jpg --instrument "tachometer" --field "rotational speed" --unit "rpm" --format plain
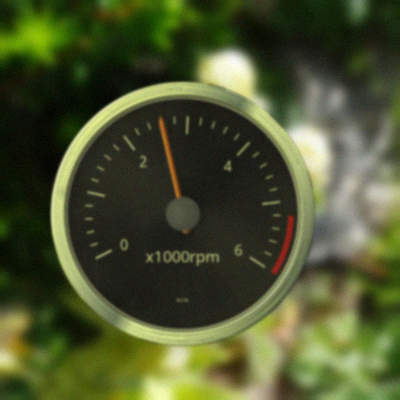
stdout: 2600 rpm
